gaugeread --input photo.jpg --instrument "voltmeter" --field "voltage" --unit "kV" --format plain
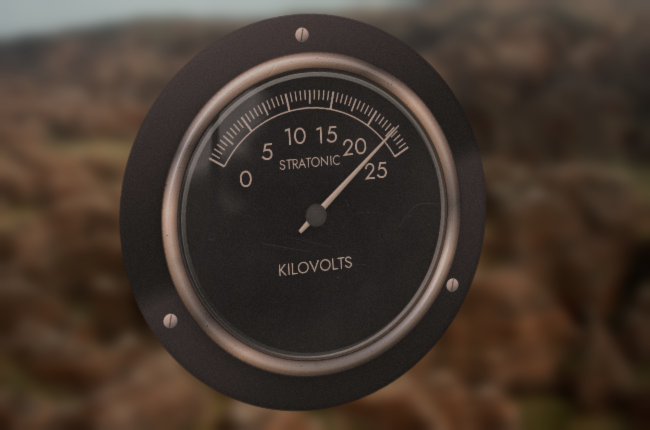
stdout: 22.5 kV
